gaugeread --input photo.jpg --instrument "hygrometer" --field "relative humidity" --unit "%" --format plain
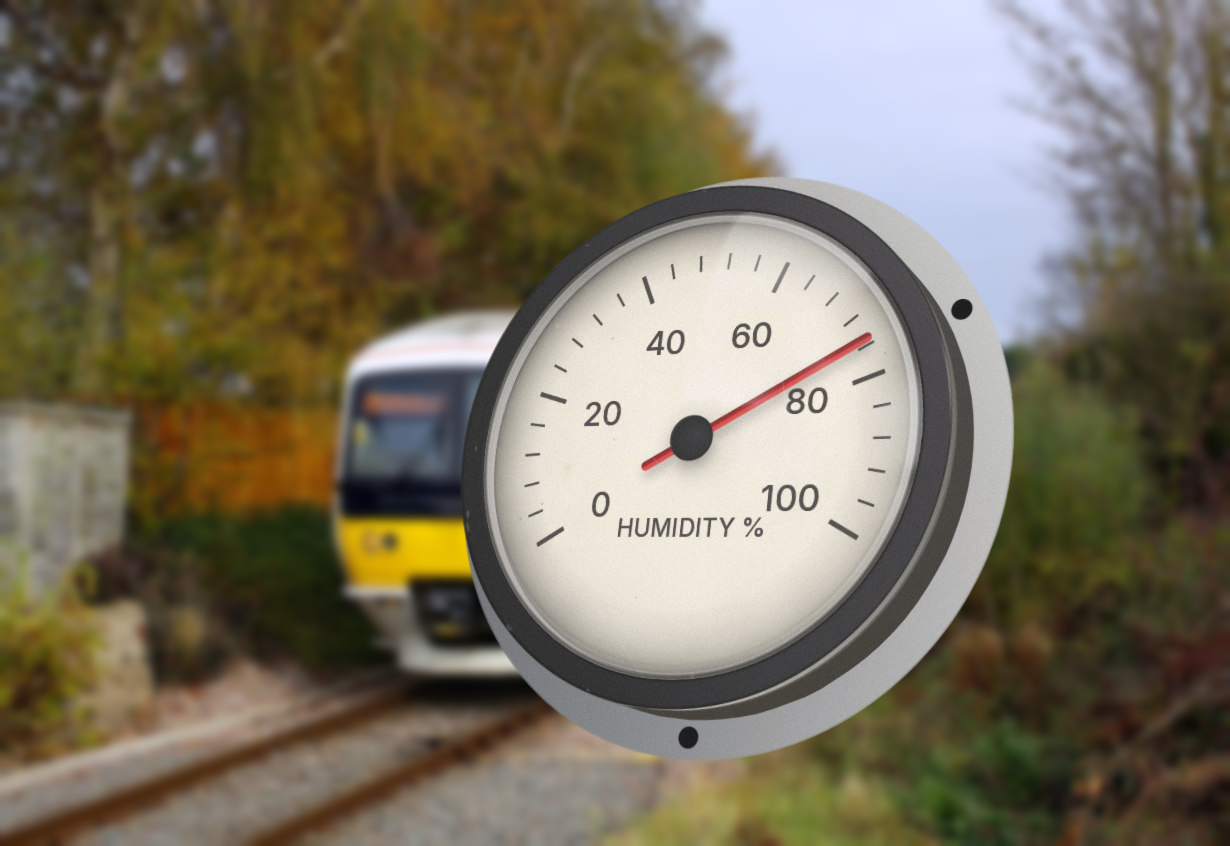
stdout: 76 %
